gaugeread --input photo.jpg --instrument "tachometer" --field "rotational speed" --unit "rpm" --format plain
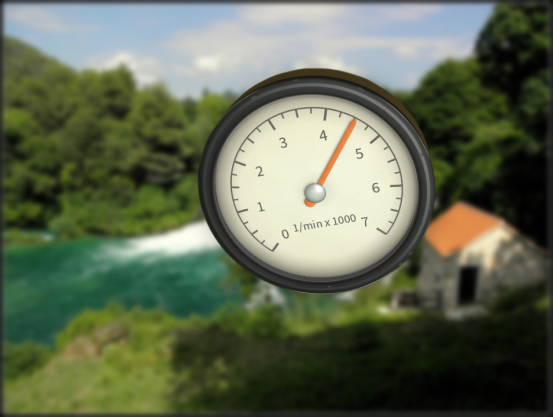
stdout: 4500 rpm
